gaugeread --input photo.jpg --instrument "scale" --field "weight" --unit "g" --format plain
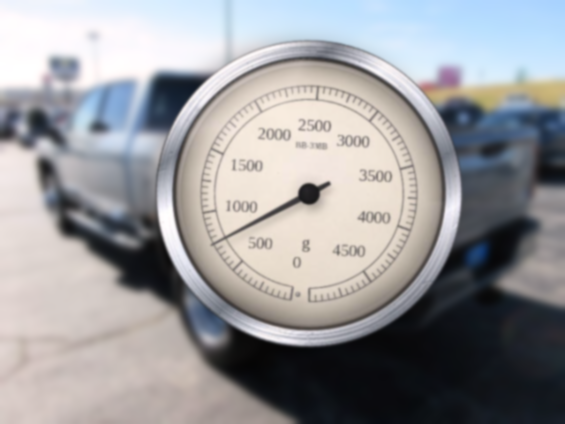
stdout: 750 g
